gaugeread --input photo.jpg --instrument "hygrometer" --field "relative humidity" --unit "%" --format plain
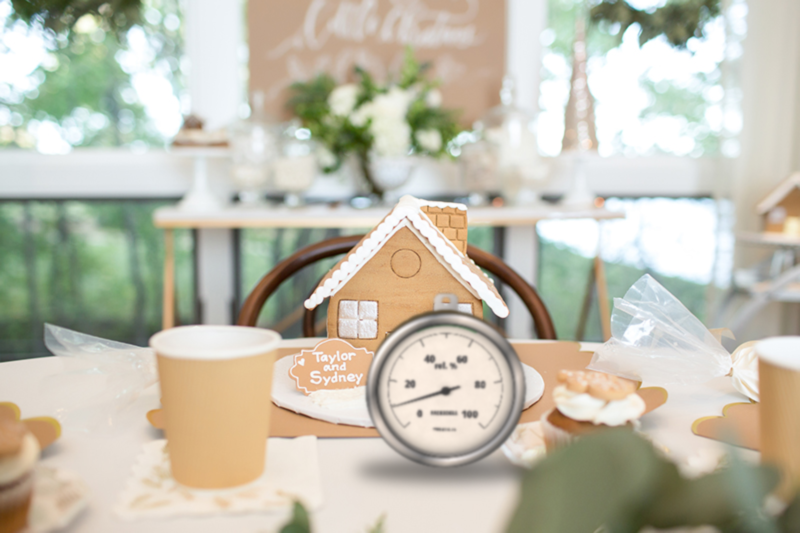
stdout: 10 %
